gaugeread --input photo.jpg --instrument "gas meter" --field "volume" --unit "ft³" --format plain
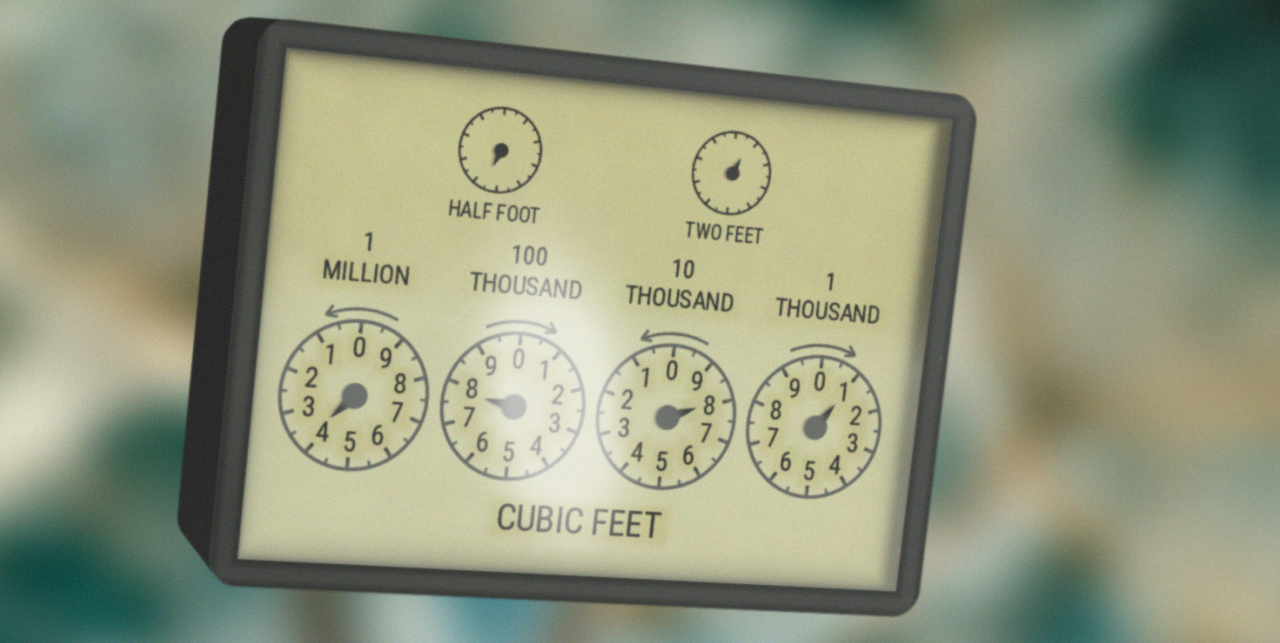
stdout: 378100 ft³
